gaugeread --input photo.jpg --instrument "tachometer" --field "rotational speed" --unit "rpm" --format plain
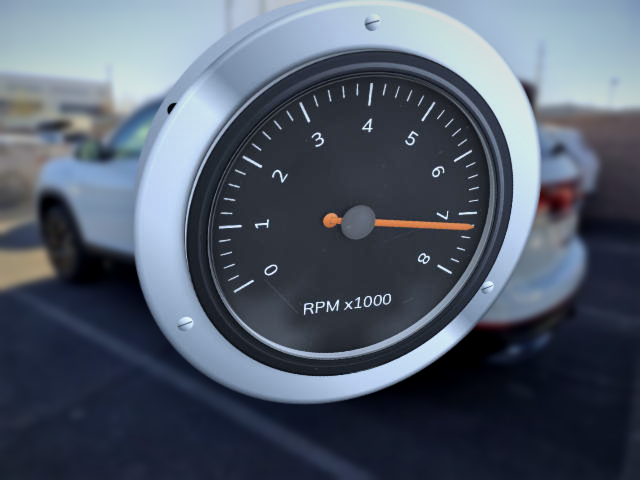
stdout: 7200 rpm
